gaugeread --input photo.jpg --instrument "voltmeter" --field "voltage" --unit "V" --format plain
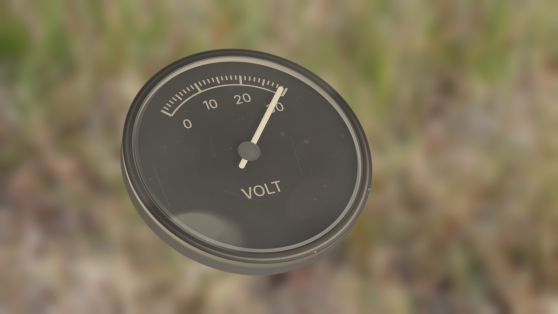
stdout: 29 V
